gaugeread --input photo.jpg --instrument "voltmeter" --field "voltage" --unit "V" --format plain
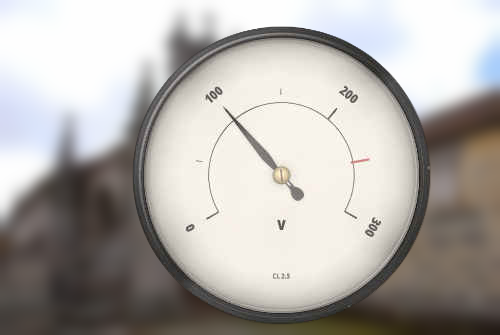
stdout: 100 V
